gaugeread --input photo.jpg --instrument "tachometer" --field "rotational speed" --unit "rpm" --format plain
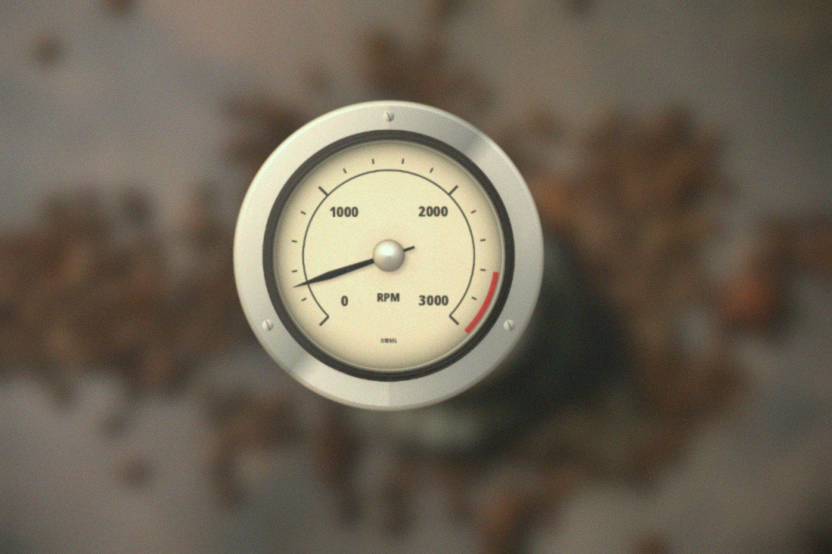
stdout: 300 rpm
